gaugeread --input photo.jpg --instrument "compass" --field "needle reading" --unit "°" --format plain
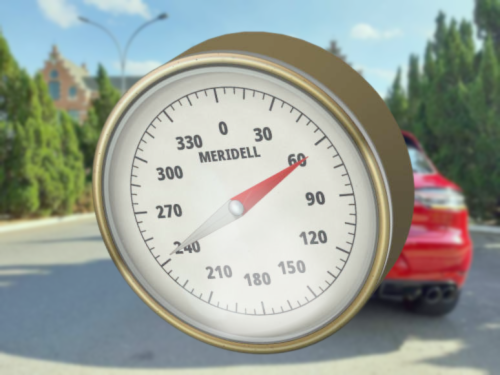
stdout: 62.5 °
